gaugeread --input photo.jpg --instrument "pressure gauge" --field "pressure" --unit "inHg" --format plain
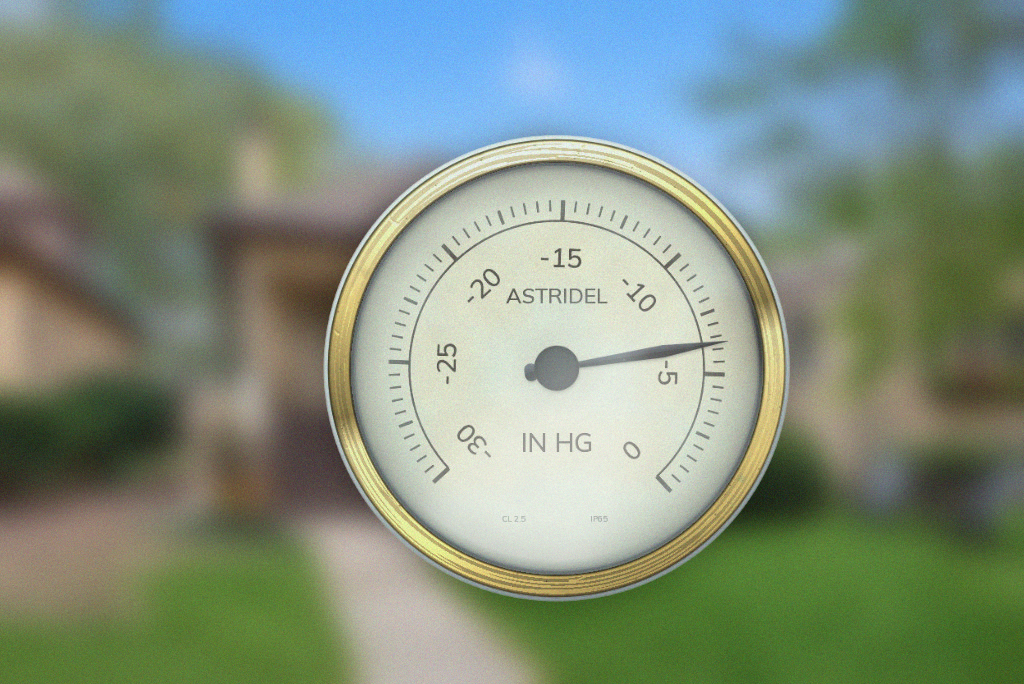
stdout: -6.25 inHg
